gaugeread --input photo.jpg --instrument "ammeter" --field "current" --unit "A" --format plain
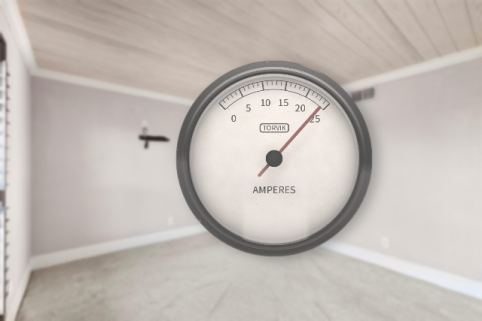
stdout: 24 A
